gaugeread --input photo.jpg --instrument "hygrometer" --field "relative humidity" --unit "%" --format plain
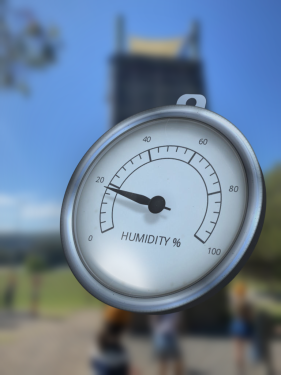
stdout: 18 %
